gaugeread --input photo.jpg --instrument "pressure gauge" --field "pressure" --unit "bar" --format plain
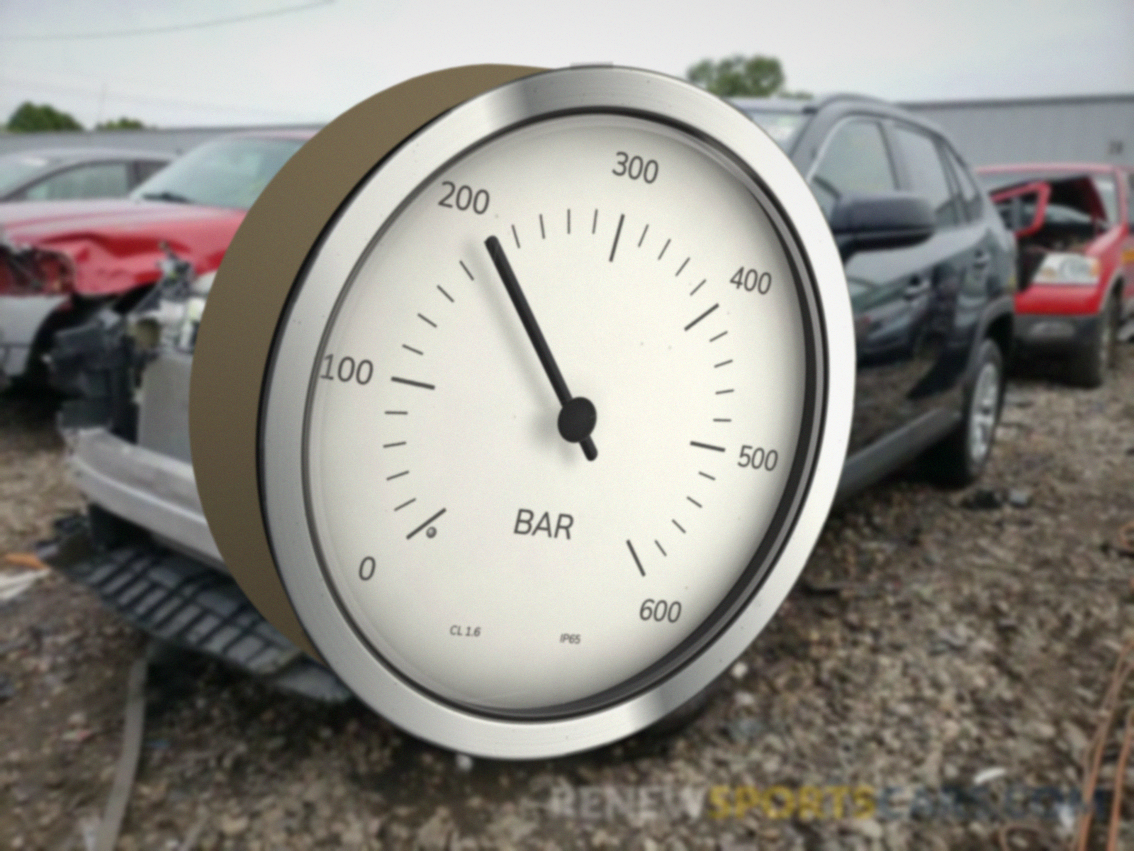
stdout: 200 bar
